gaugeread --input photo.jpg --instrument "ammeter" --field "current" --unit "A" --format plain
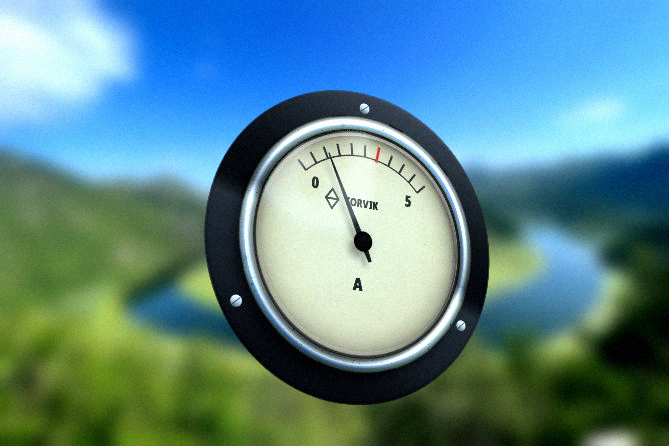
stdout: 1 A
